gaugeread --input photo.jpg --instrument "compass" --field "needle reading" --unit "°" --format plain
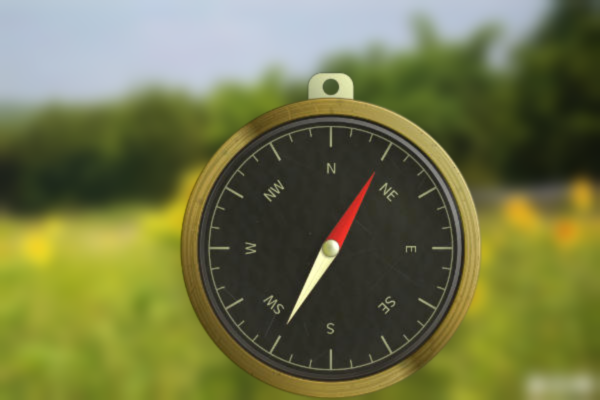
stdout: 30 °
